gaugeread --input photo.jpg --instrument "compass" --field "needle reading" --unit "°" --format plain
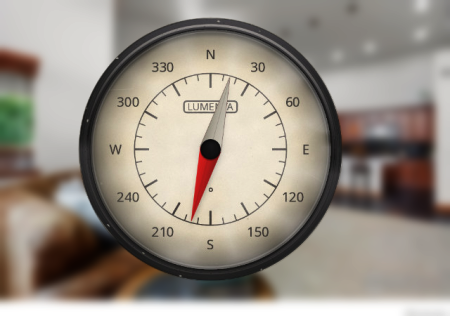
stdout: 195 °
